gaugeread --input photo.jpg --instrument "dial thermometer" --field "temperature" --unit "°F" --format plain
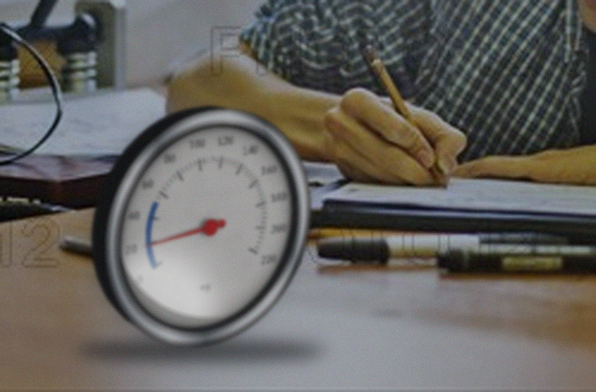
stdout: 20 °F
